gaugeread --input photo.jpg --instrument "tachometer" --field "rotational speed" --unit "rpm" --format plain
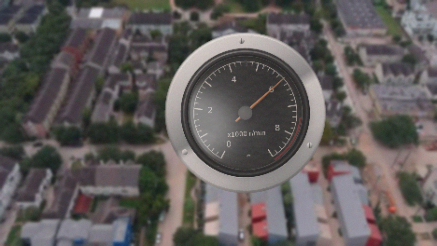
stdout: 6000 rpm
